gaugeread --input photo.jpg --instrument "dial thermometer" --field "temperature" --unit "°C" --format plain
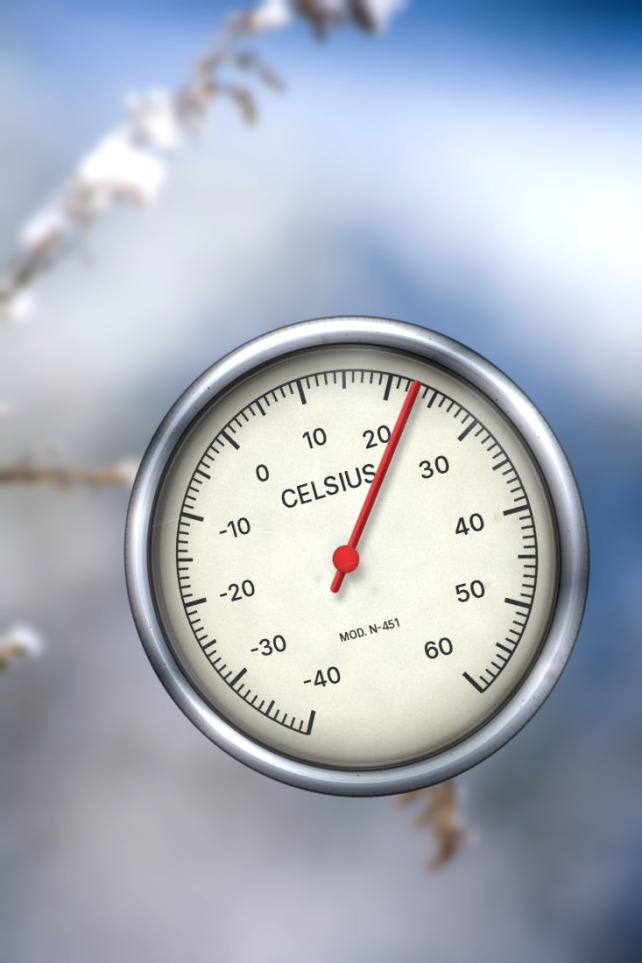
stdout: 23 °C
